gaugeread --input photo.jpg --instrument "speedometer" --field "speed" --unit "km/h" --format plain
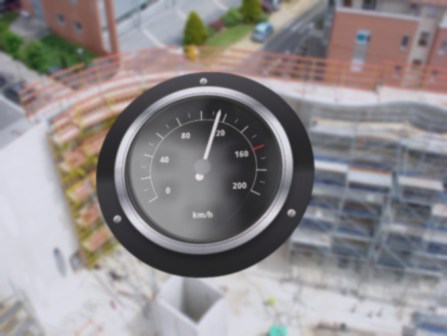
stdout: 115 km/h
